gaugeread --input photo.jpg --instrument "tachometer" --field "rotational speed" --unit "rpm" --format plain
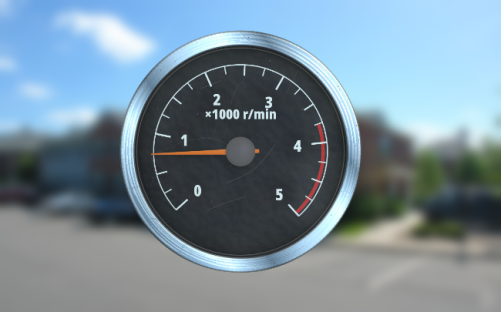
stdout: 750 rpm
